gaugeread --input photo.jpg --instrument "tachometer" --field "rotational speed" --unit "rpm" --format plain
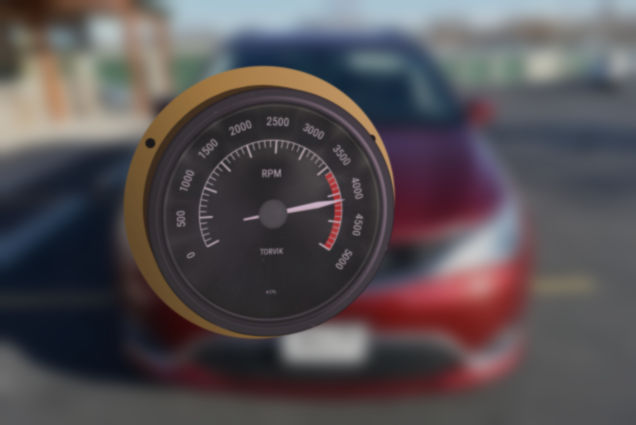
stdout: 4100 rpm
